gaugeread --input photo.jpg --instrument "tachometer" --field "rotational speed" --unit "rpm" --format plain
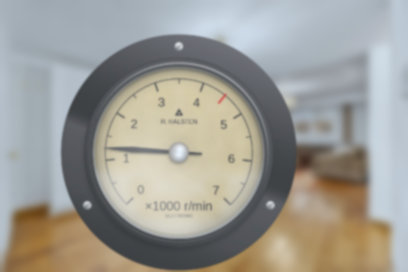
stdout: 1250 rpm
